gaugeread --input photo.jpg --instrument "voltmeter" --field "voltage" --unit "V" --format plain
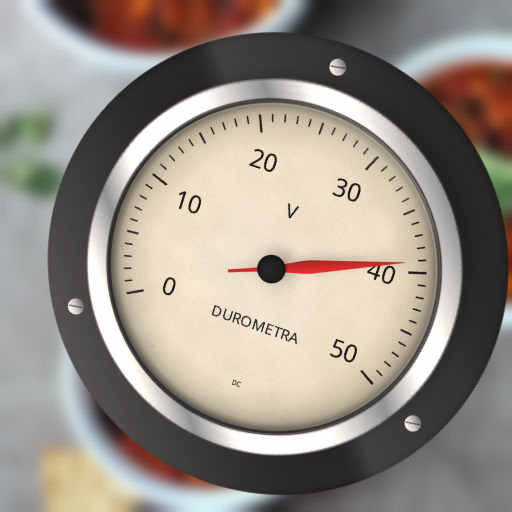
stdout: 39 V
